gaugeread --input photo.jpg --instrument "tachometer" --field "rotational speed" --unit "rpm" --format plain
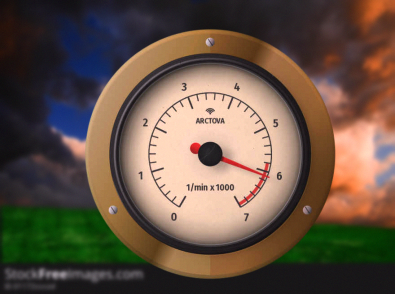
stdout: 6100 rpm
